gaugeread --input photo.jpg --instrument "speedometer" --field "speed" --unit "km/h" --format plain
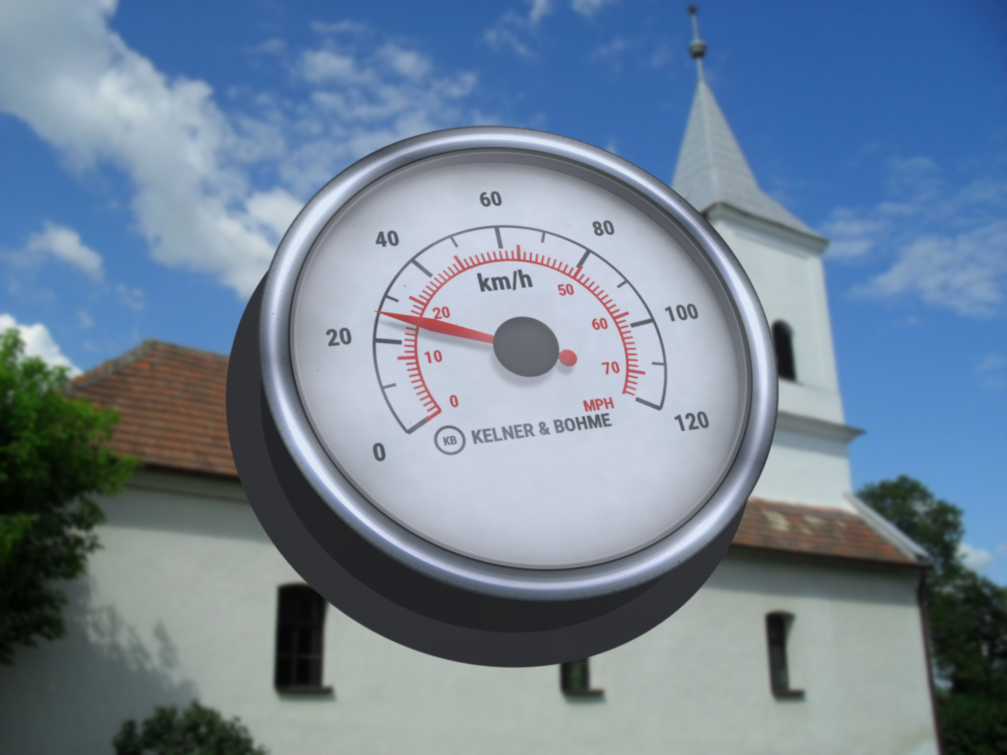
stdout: 25 km/h
